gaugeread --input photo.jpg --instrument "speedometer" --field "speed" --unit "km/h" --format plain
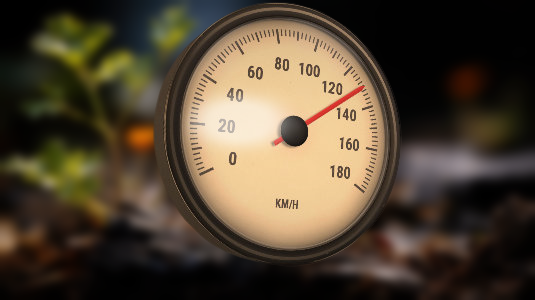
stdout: 130 km/h
